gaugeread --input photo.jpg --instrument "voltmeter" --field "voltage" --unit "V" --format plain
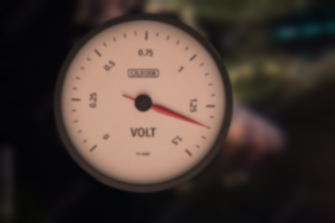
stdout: 1.35 V
